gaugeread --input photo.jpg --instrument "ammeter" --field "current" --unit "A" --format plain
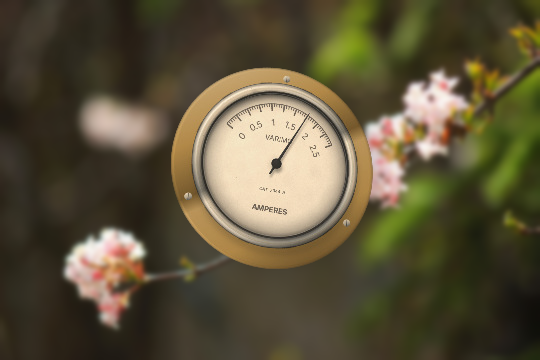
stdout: 1.75 A
